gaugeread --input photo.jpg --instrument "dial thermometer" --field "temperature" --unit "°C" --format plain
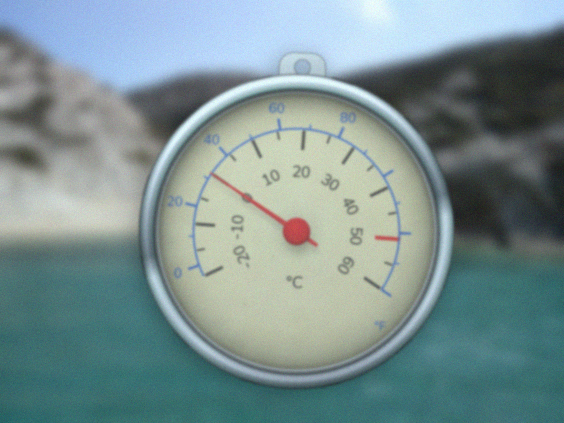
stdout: 0 °C
